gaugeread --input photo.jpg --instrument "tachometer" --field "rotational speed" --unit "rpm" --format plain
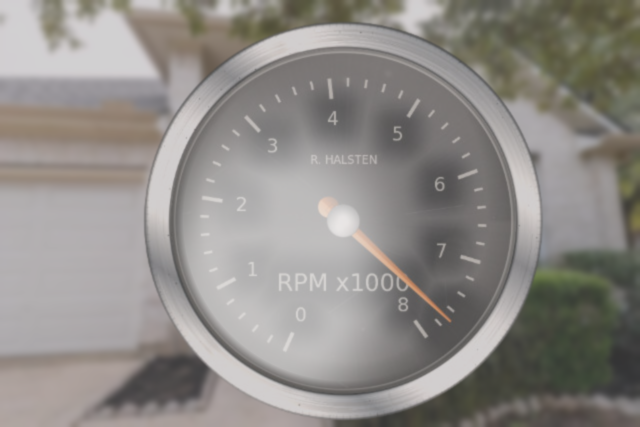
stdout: 7700 rpm
